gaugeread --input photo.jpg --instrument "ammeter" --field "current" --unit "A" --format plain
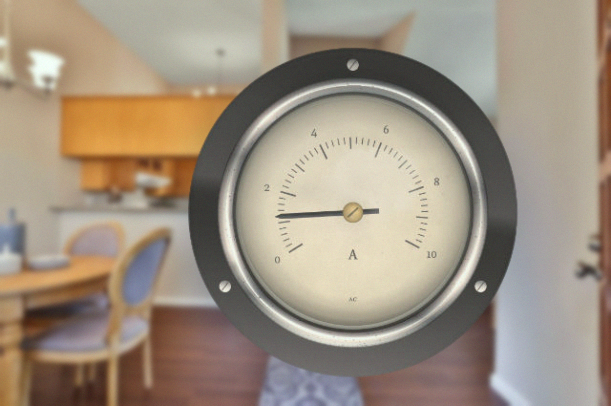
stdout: 1.2 A
